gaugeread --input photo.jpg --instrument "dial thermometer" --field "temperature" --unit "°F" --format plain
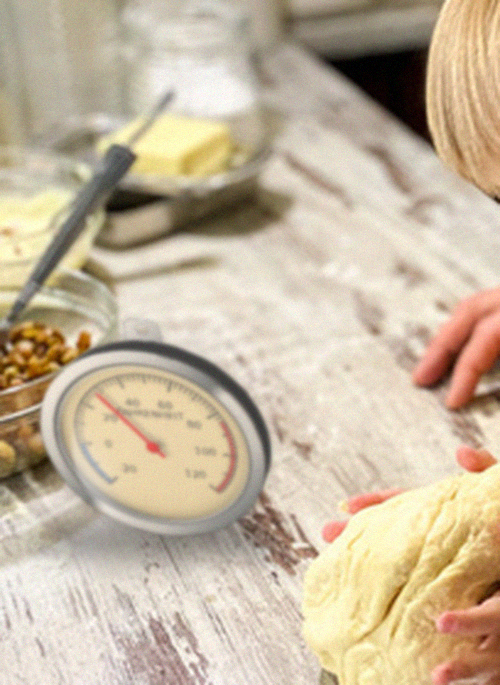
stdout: 30 °F
